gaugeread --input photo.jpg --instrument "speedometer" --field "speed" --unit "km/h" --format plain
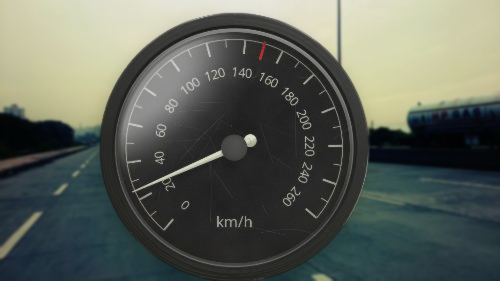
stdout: 25 km/h
